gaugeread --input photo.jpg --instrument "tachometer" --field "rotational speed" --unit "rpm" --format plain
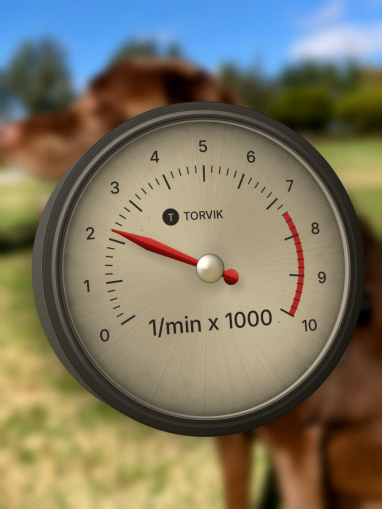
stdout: 2200 rpm
